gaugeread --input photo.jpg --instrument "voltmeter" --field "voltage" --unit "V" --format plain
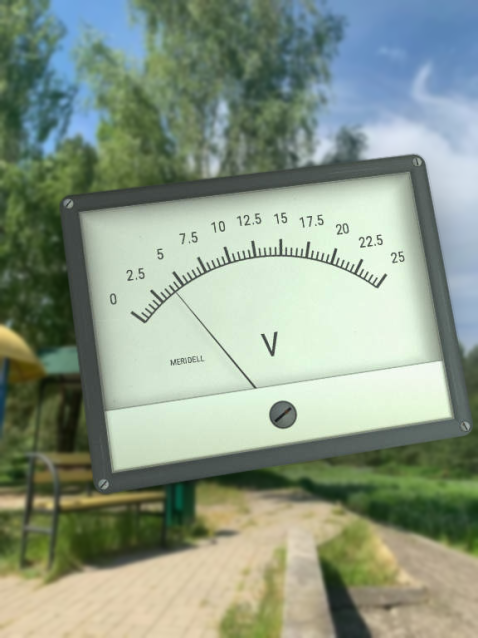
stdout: 4 V
